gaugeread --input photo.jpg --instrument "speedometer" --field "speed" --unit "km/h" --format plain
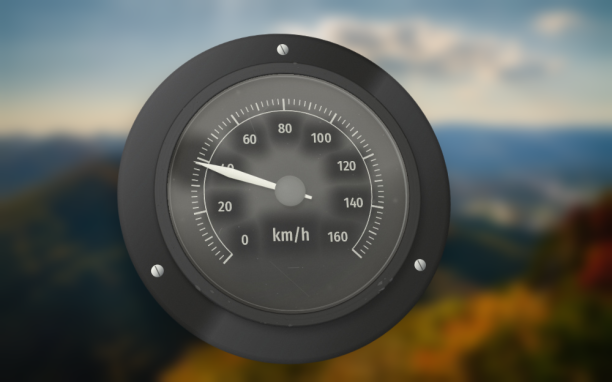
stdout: 38 km/h
